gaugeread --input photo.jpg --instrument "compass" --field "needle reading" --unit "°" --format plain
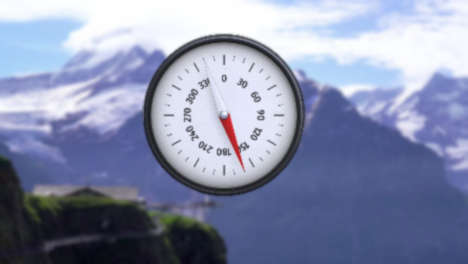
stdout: 160 °
